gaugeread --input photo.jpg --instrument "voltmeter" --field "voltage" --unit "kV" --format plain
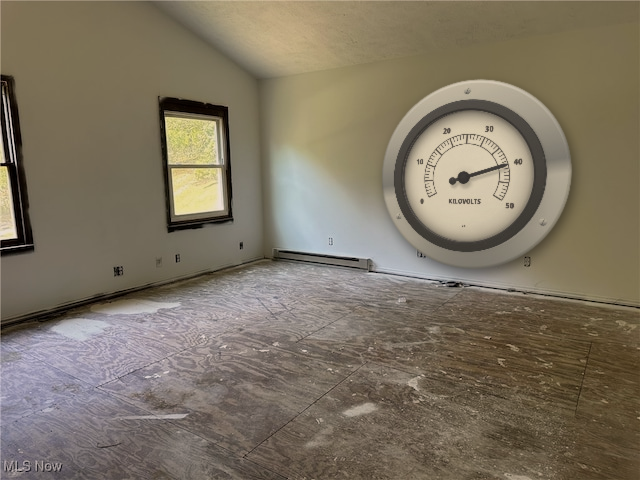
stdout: 40 kV
